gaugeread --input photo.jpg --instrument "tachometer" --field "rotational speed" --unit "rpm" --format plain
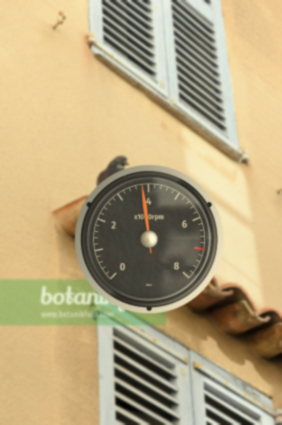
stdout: 3800 rpm
